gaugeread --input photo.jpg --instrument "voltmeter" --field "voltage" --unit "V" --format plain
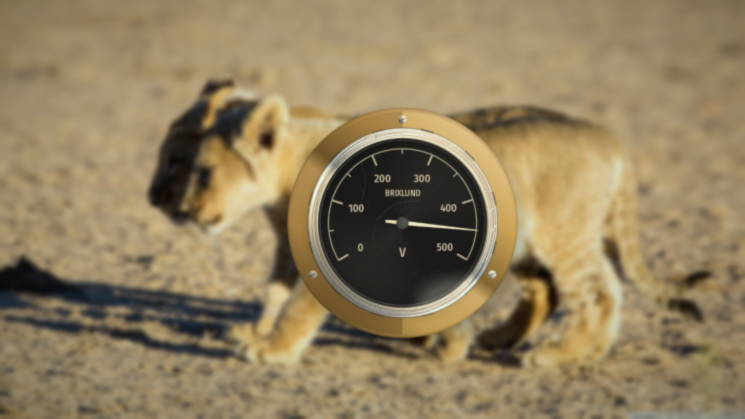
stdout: 450 V
